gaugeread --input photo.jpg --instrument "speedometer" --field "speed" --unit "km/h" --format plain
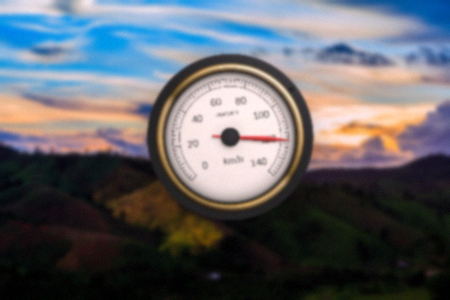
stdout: 120 km/h
